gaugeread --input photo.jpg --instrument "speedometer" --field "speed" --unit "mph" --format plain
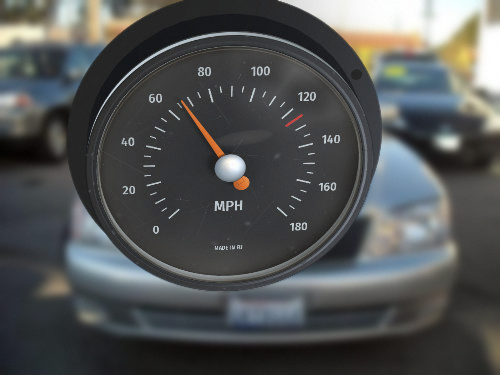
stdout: 67.5 mph
